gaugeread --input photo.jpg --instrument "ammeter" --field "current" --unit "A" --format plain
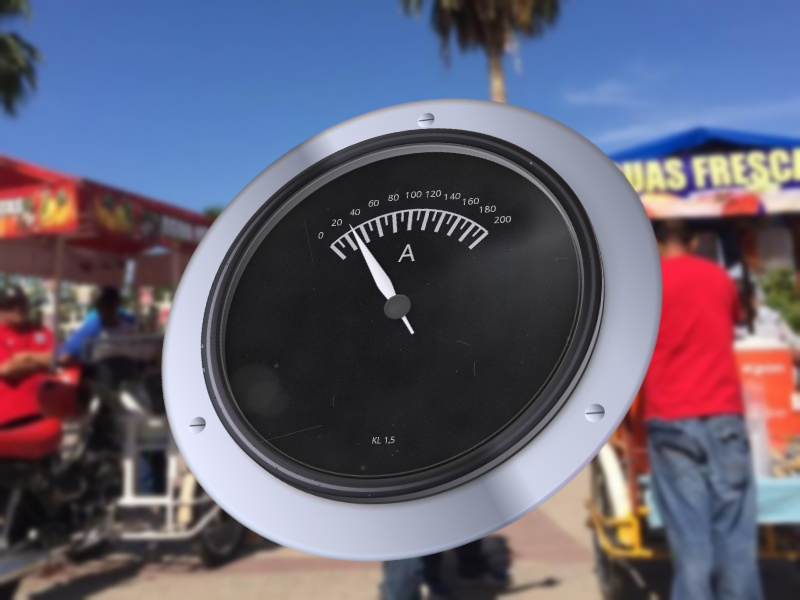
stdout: 30 A
